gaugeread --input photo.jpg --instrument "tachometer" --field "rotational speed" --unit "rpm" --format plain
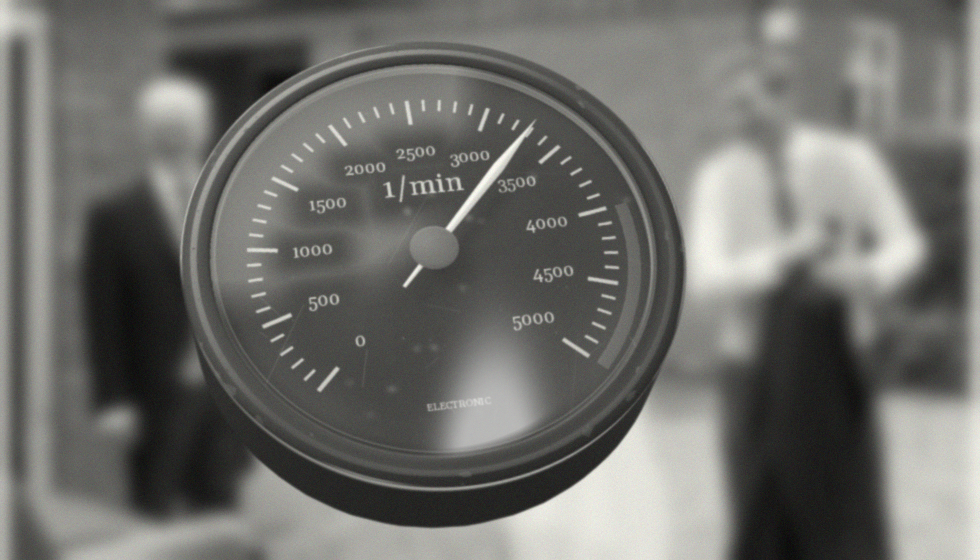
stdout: 3300 rpm
